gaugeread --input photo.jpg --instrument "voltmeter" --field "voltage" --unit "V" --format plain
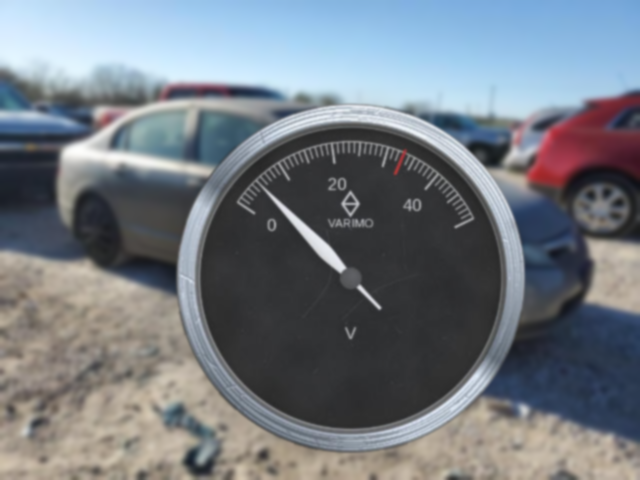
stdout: 5 V
